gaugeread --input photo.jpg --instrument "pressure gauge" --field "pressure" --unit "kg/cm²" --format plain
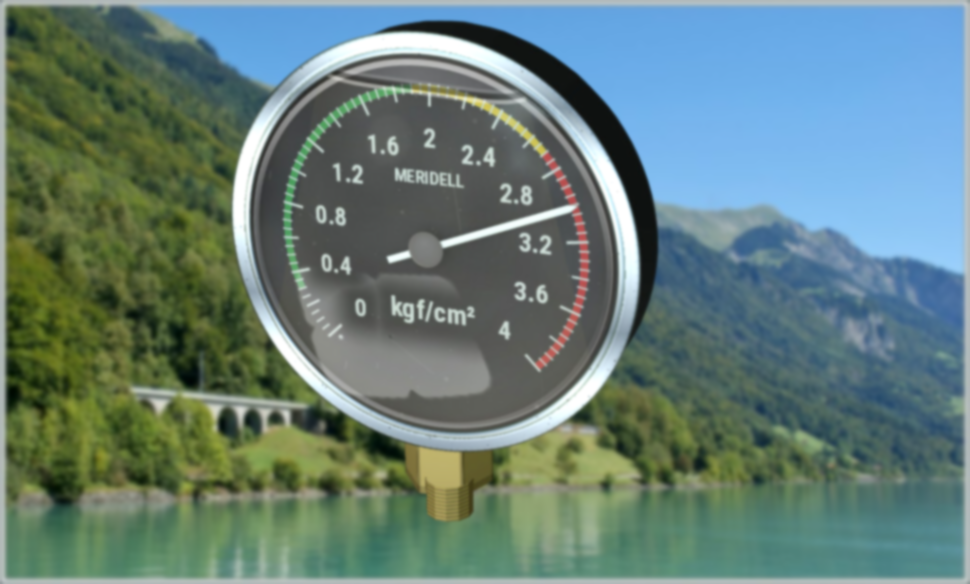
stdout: 3 kg/cm²
